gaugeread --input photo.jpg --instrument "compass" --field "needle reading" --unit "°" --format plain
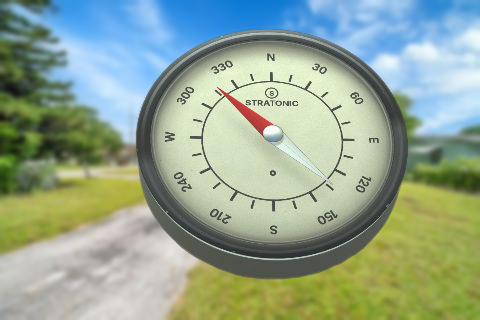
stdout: 315 °
